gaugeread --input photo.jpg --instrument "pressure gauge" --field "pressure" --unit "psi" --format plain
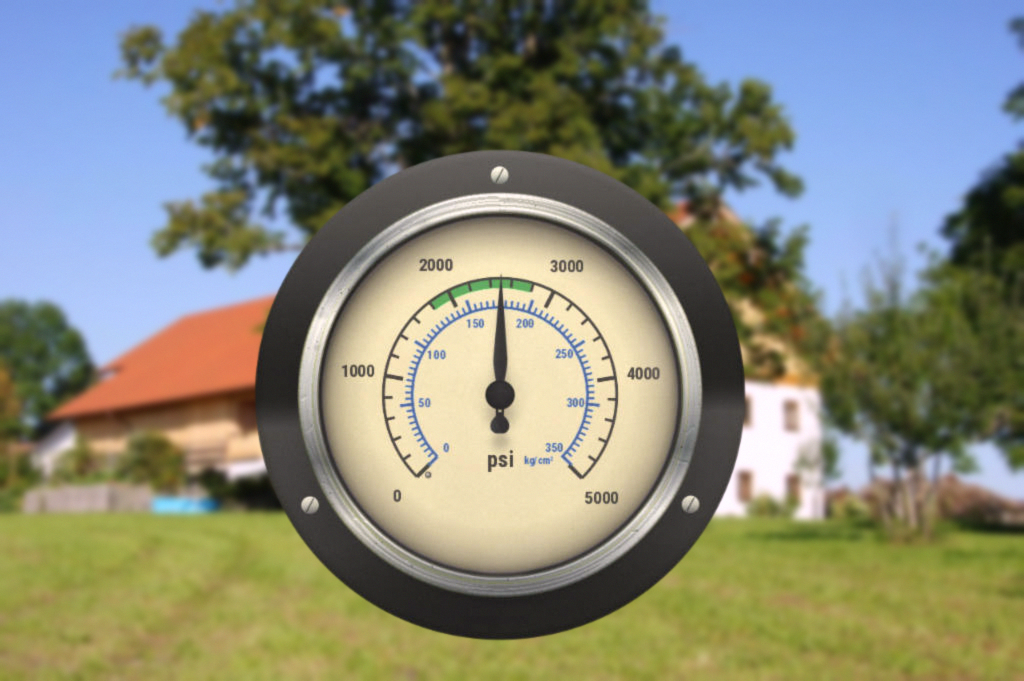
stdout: 2500 psi
